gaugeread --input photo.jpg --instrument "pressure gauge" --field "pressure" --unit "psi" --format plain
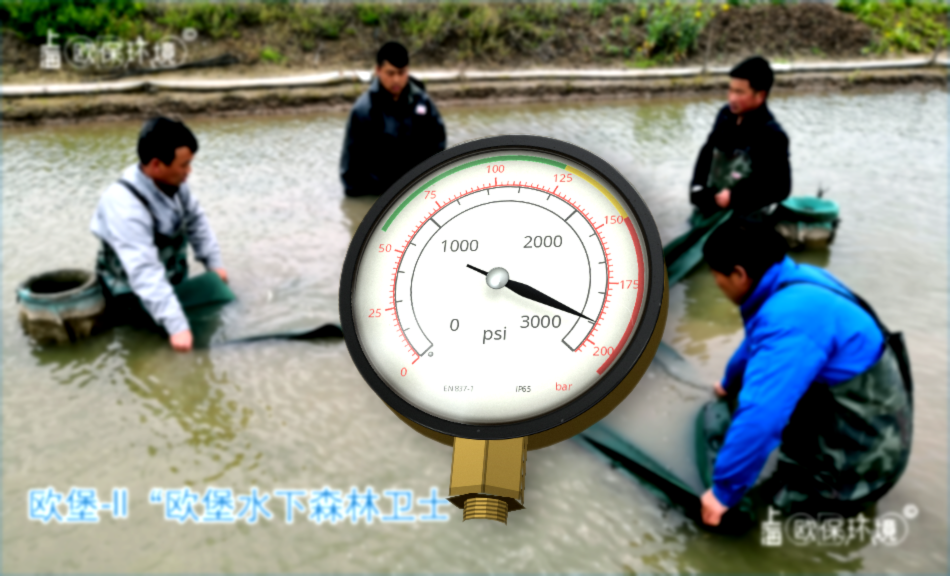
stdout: 2800 psi
